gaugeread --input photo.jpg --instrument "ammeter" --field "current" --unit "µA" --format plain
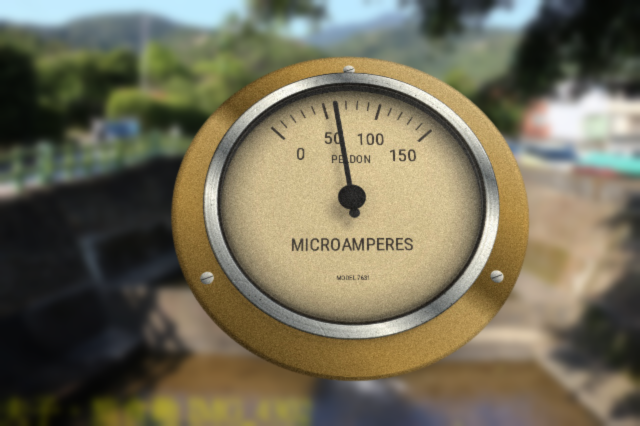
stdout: 60 µA
